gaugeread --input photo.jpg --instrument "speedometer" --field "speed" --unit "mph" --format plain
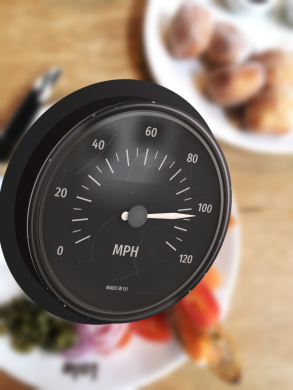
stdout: 102.5 mph
